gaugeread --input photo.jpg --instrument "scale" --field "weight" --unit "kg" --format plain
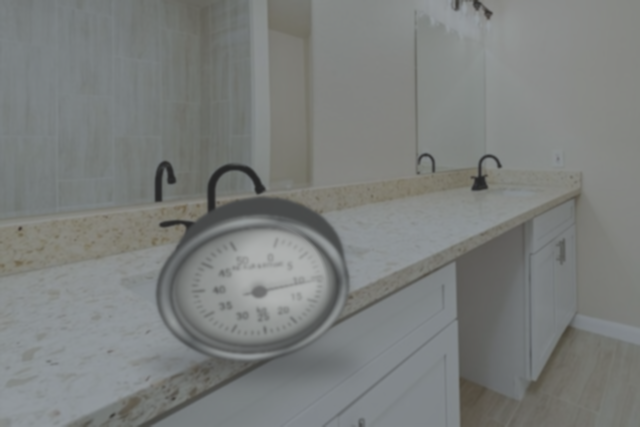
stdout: 10 kg
